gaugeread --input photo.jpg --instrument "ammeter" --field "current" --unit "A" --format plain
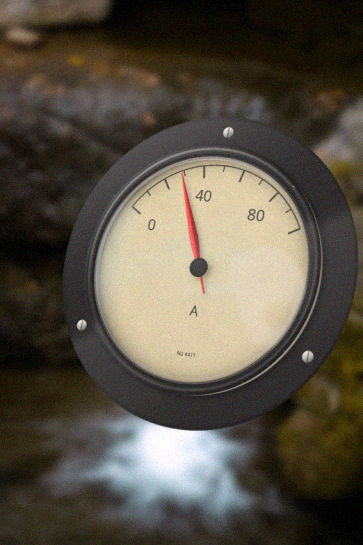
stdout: 30 A
